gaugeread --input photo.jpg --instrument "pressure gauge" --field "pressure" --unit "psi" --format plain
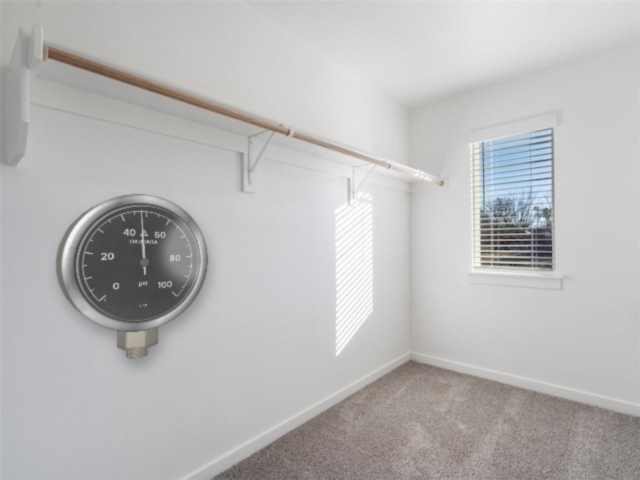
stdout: 47.5 psi
